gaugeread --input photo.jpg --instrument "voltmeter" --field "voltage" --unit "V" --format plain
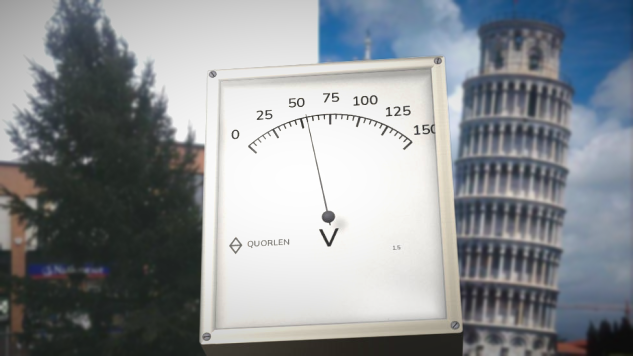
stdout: 55 V
